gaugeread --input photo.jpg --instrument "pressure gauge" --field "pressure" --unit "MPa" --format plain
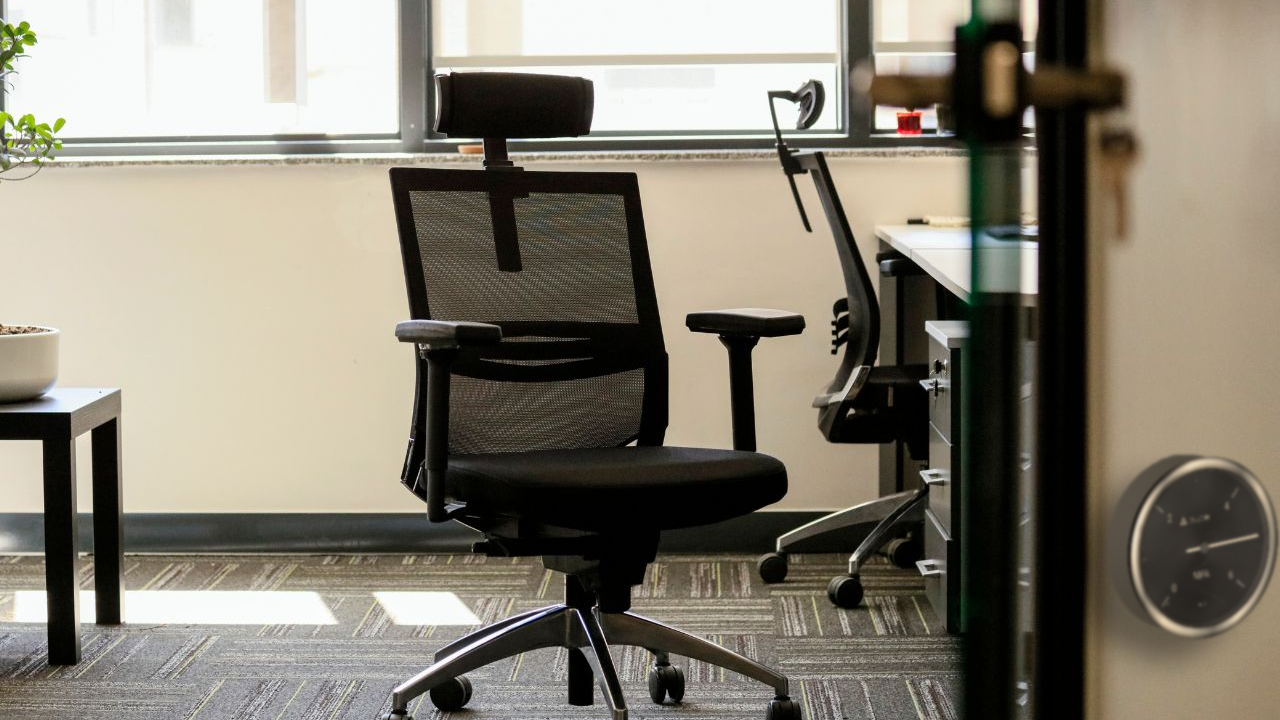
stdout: 5 MPa
